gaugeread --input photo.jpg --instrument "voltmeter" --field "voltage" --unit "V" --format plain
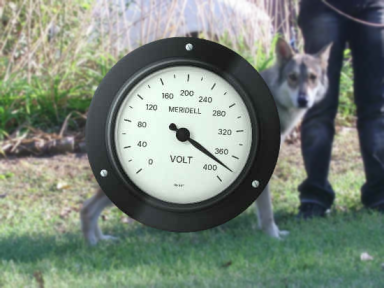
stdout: 380 V
